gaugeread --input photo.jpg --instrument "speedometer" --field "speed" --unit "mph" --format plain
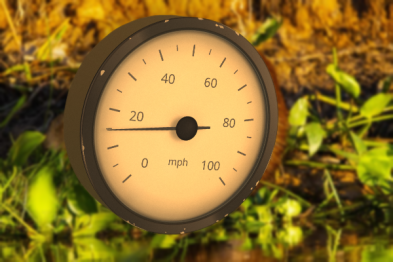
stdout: 15 mph
